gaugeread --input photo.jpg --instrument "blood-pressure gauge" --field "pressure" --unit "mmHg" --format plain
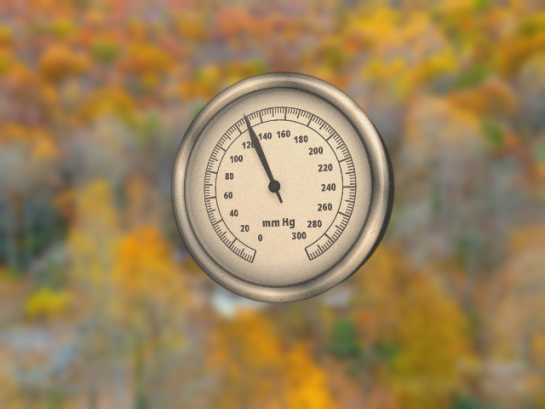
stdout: 130 mmHg
